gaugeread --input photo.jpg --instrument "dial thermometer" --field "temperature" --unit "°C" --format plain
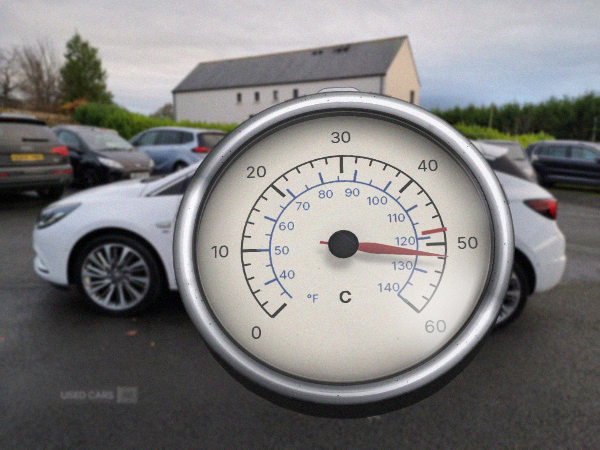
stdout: 52 °C
